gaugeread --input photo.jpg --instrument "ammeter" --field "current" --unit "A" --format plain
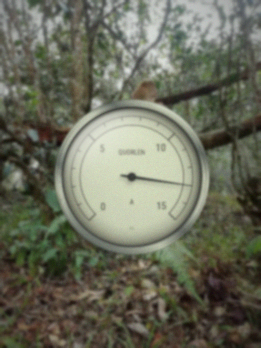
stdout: 13 A
